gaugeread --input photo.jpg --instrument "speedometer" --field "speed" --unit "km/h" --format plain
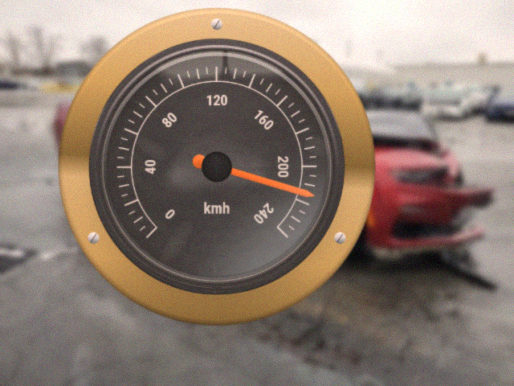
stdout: 215 km/h
